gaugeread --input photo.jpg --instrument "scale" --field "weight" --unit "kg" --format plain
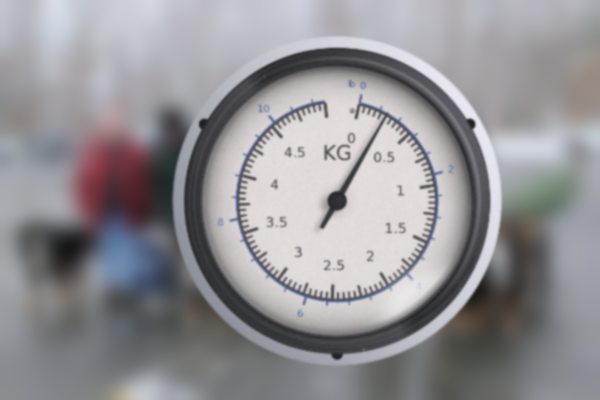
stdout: 0.25 kg
